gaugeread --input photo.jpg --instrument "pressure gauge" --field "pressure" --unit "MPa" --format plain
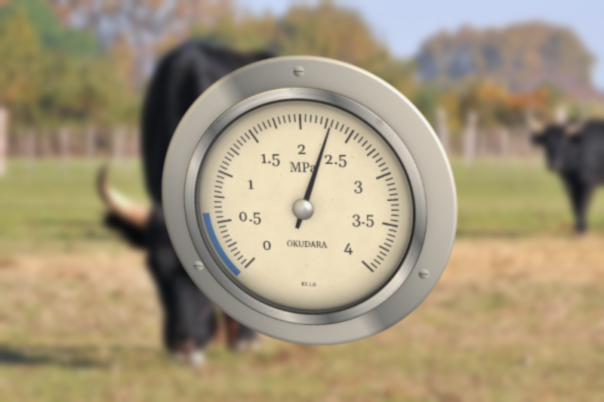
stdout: 2.3 MPa
